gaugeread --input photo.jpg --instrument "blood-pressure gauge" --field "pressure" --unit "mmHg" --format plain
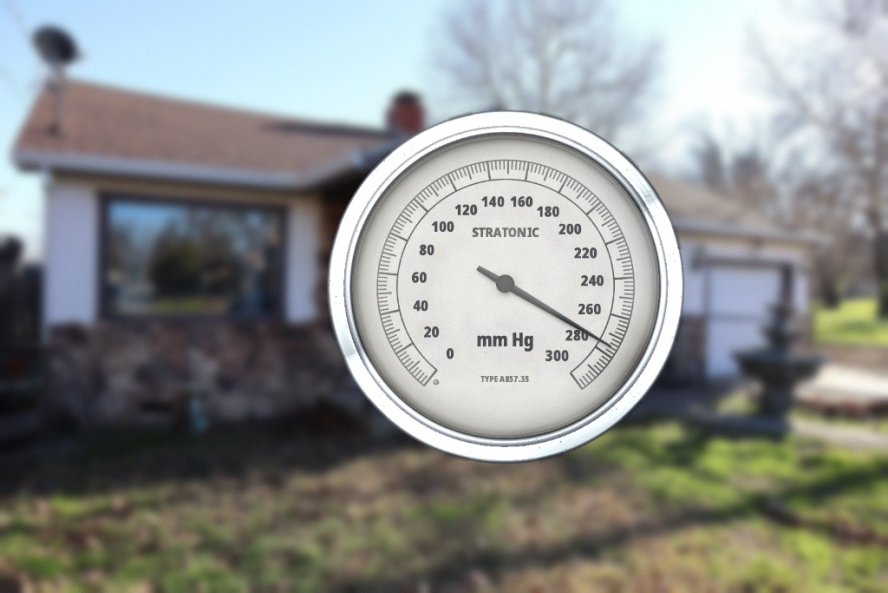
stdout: 276 mmHg
